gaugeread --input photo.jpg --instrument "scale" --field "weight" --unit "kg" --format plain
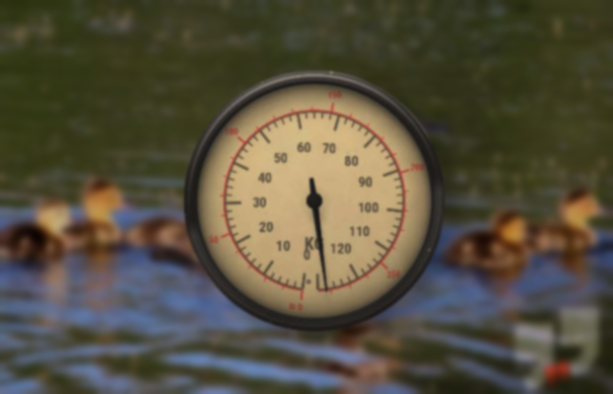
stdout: 128 kg
